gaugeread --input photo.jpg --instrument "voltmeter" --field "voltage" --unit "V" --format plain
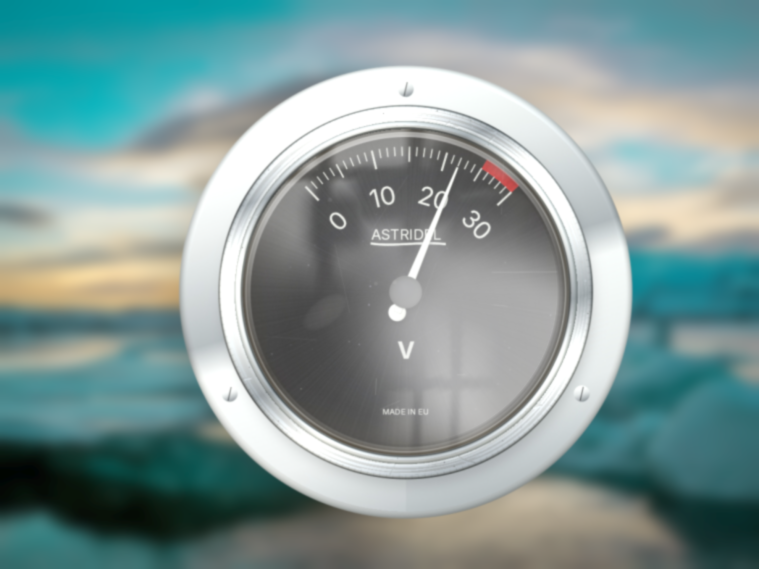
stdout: 22 V
